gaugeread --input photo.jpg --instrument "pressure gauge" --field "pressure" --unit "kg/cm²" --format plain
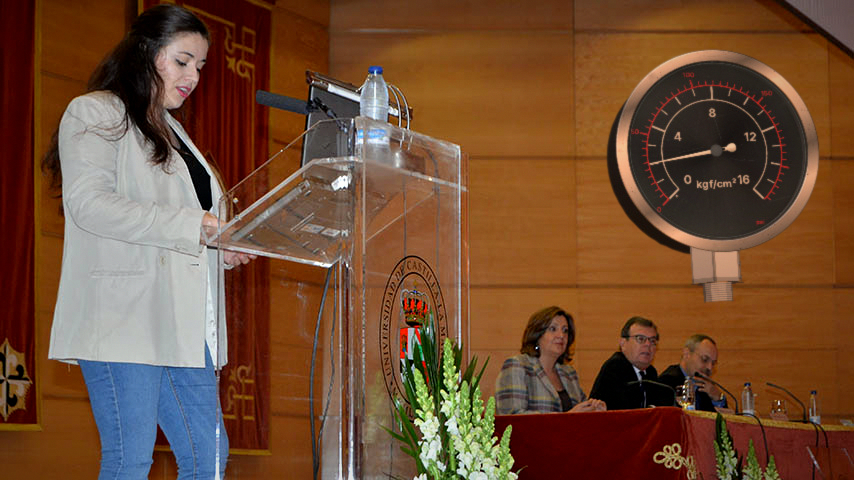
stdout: 2 kg/cm²
